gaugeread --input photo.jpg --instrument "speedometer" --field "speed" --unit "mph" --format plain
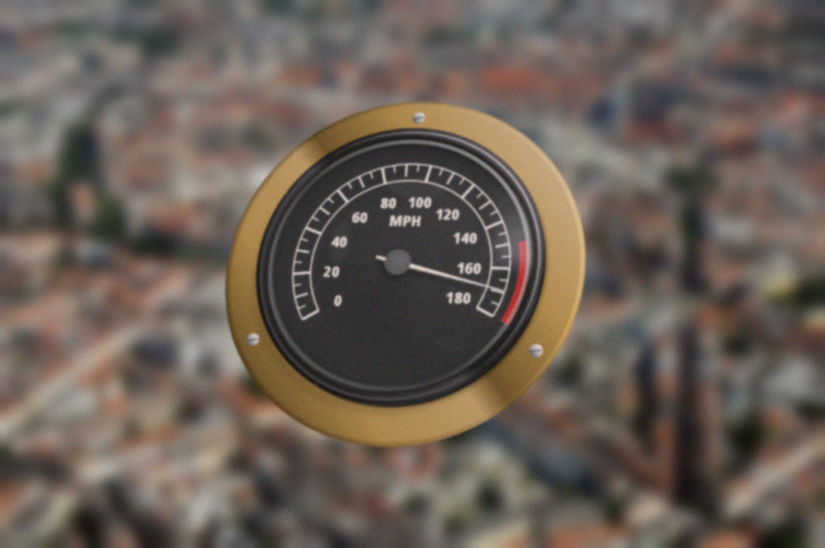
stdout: 170 mph
